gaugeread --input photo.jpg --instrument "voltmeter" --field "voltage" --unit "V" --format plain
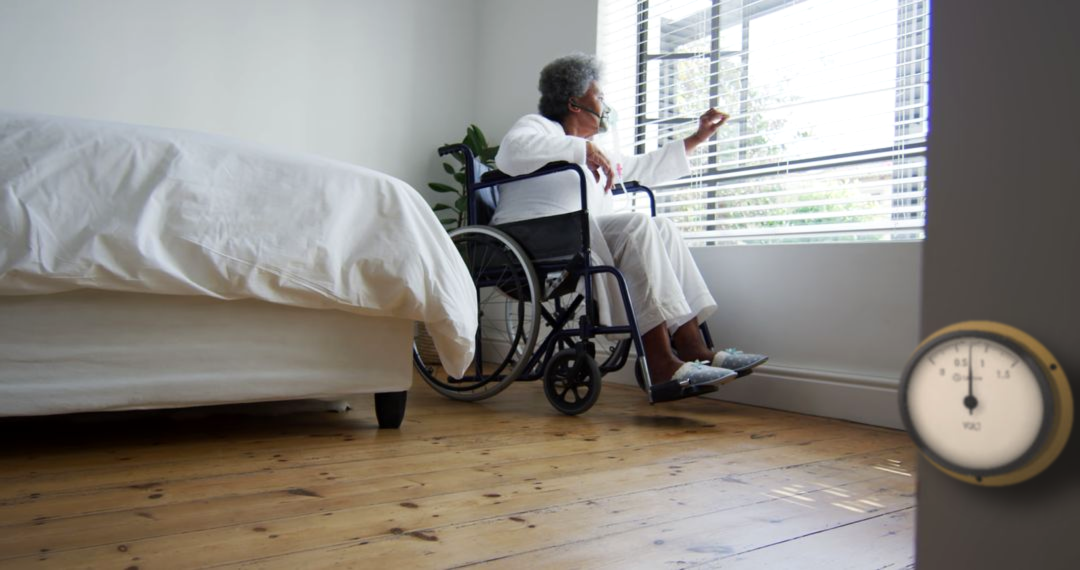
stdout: 0.75 V
